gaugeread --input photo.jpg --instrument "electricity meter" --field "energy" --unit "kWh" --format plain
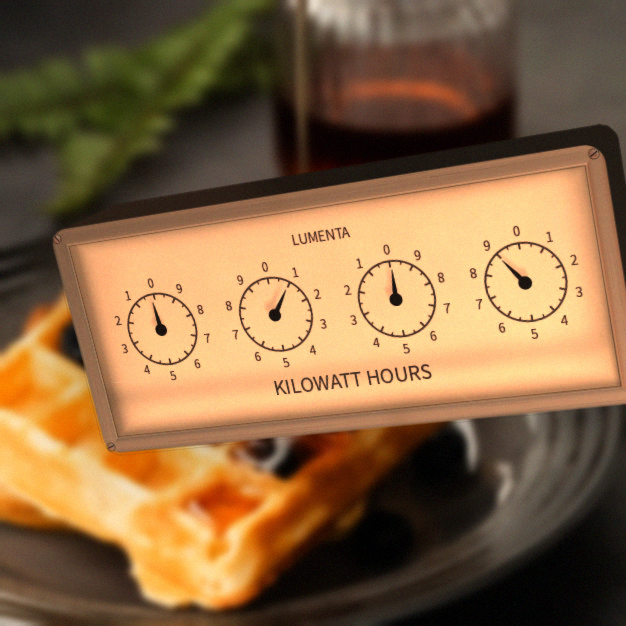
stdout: 99 kWh
